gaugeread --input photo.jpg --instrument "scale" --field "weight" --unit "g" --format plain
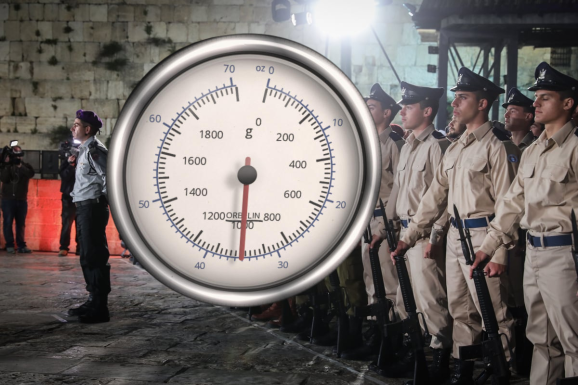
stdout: 1000 g
